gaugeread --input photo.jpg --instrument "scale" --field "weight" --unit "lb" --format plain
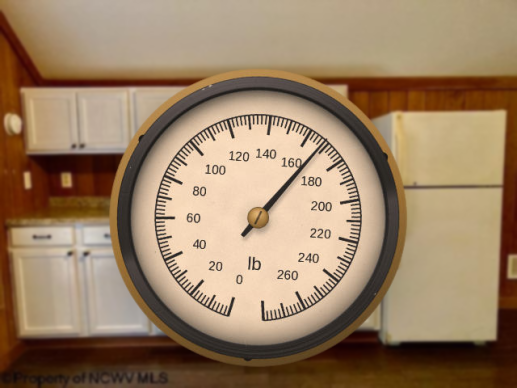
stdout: 168 lb
